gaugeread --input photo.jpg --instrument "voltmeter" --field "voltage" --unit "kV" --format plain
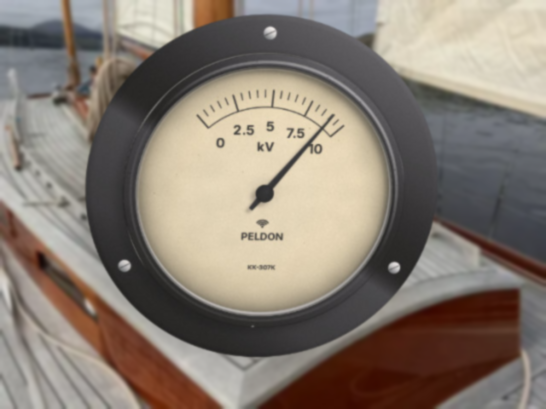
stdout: 9 kV
